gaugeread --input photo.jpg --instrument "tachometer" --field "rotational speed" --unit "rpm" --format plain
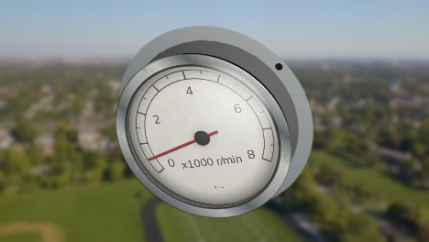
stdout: 500 rpm
